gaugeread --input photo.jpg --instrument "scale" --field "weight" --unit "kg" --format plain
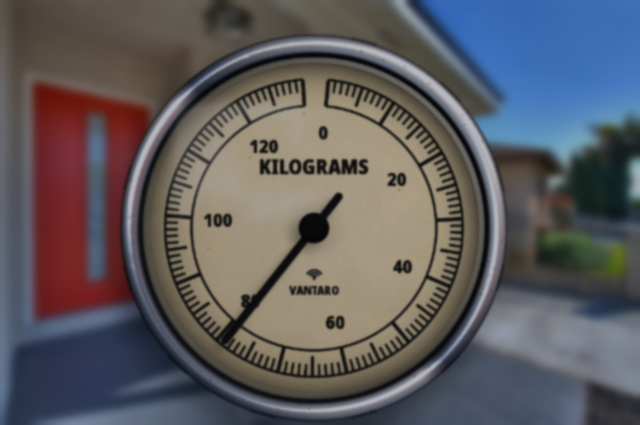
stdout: 79 kg
